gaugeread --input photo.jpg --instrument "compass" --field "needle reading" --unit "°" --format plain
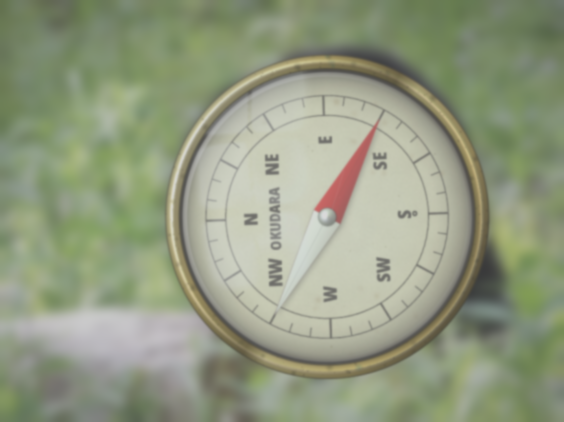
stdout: 120 °
